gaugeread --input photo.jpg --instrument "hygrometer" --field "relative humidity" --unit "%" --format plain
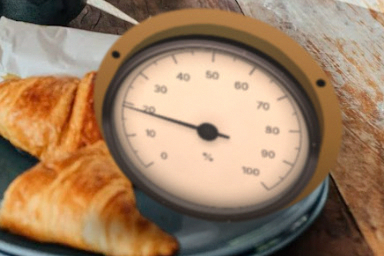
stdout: 20 %
